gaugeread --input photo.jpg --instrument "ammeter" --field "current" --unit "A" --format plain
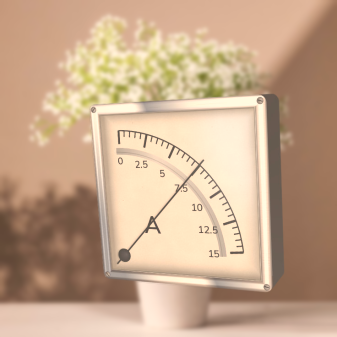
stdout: 7.5 A
